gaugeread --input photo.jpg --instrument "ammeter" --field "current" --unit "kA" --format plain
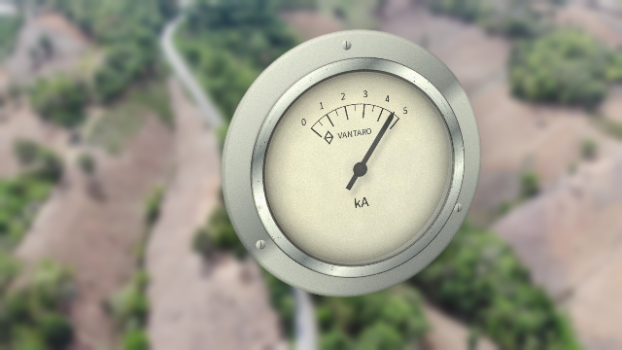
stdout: 4.5 kA
